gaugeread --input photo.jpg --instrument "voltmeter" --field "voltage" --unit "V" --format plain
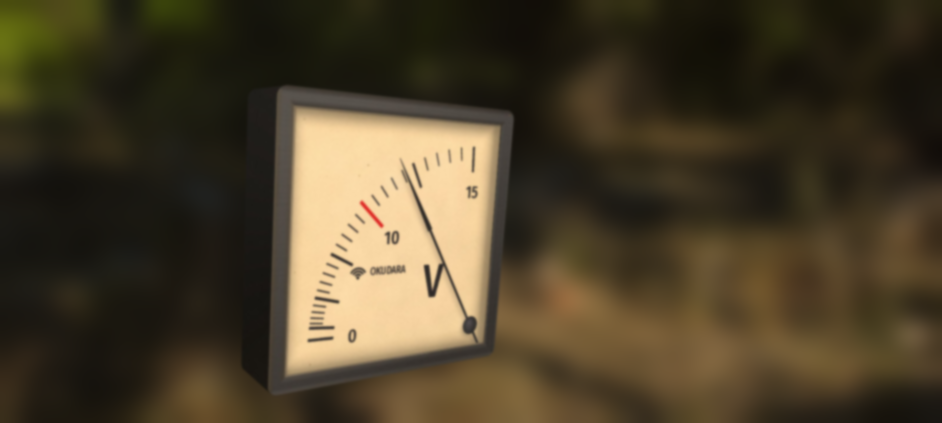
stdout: 12 V
